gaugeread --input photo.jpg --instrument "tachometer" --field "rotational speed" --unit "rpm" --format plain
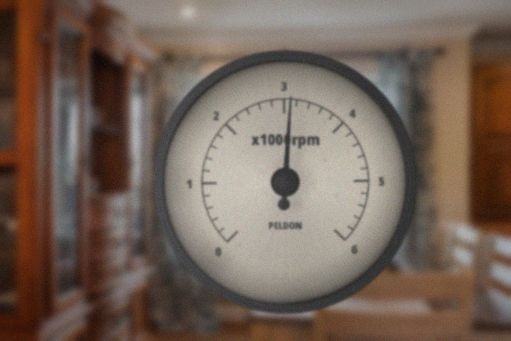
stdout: 3100 rpm
